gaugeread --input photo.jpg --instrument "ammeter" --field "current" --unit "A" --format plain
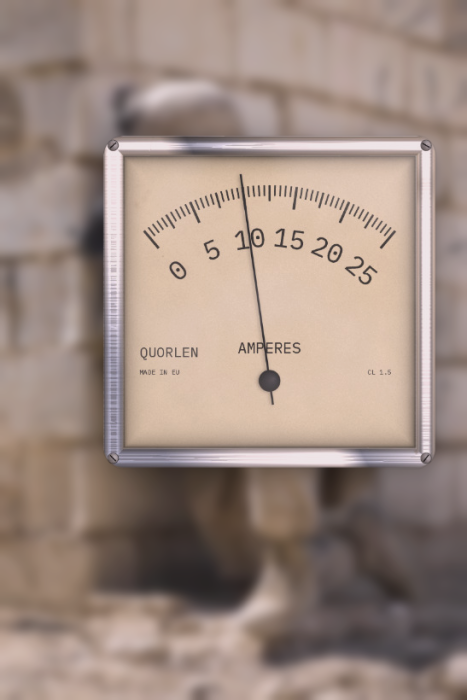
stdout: 10 A
